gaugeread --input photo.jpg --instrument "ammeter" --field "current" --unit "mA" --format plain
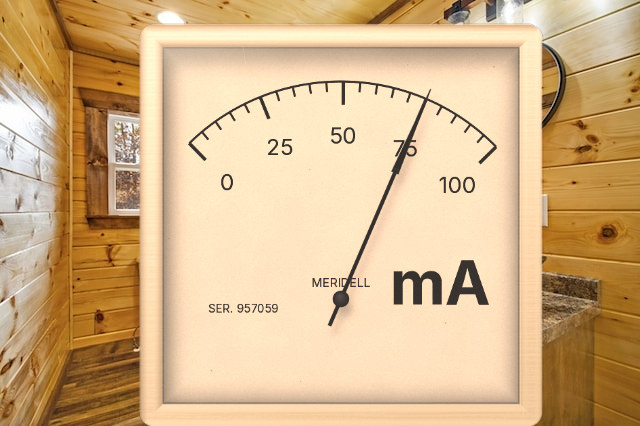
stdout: 75 mA
